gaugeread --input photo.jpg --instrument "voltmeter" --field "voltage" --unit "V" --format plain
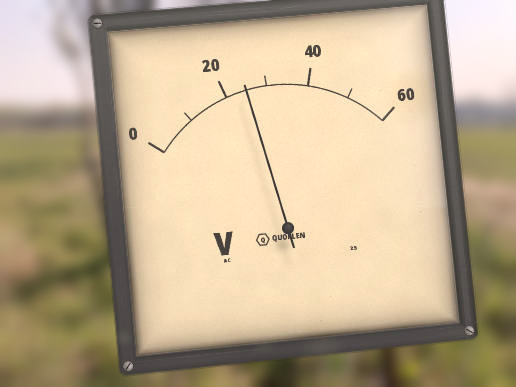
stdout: 25 V
